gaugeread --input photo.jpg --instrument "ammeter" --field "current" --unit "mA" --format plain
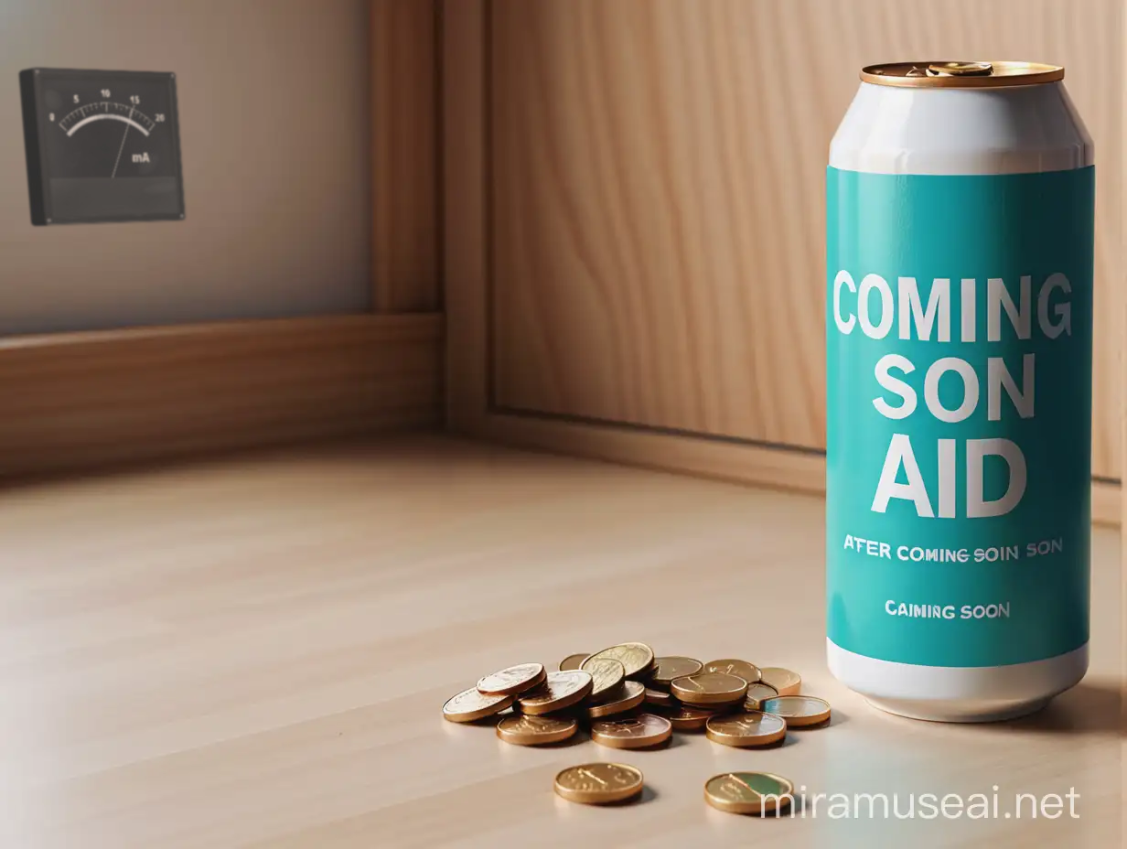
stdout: 15 mA
